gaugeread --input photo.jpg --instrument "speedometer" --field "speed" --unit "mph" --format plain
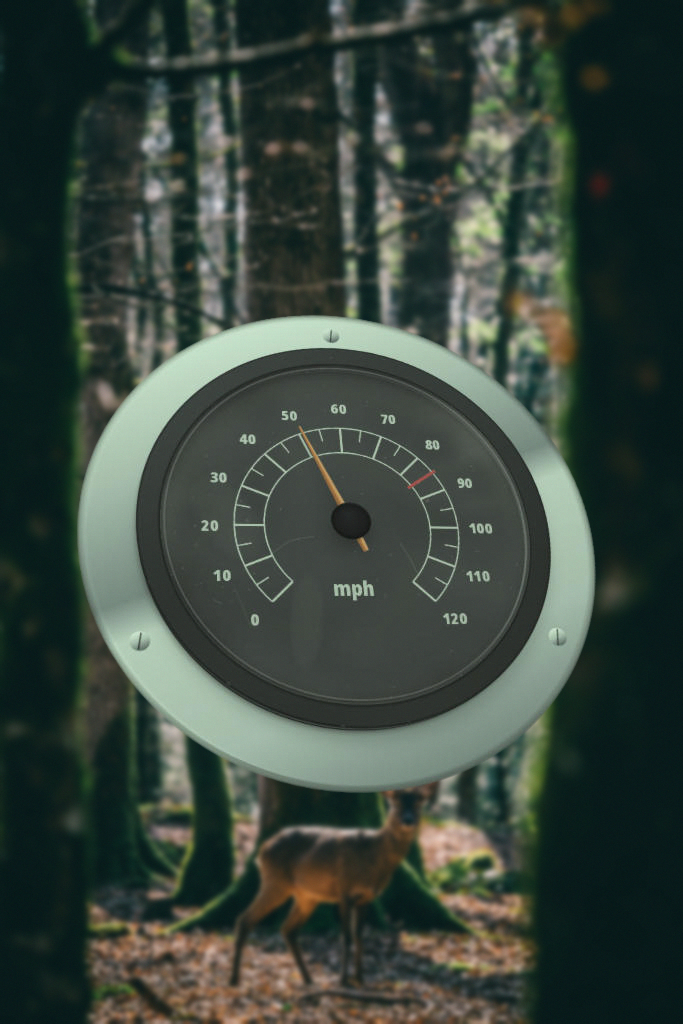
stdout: 50 mph
